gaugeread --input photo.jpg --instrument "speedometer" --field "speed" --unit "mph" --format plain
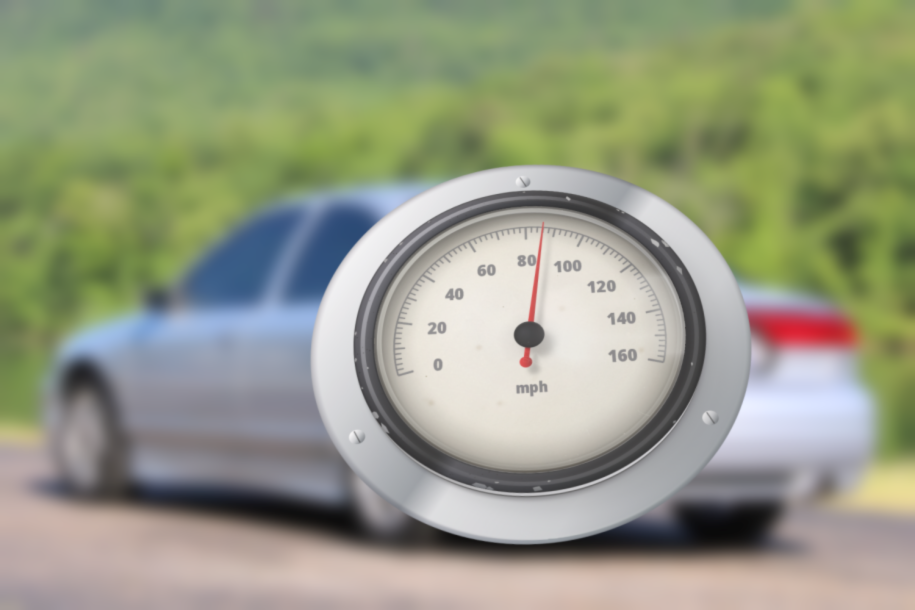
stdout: 86 mph
